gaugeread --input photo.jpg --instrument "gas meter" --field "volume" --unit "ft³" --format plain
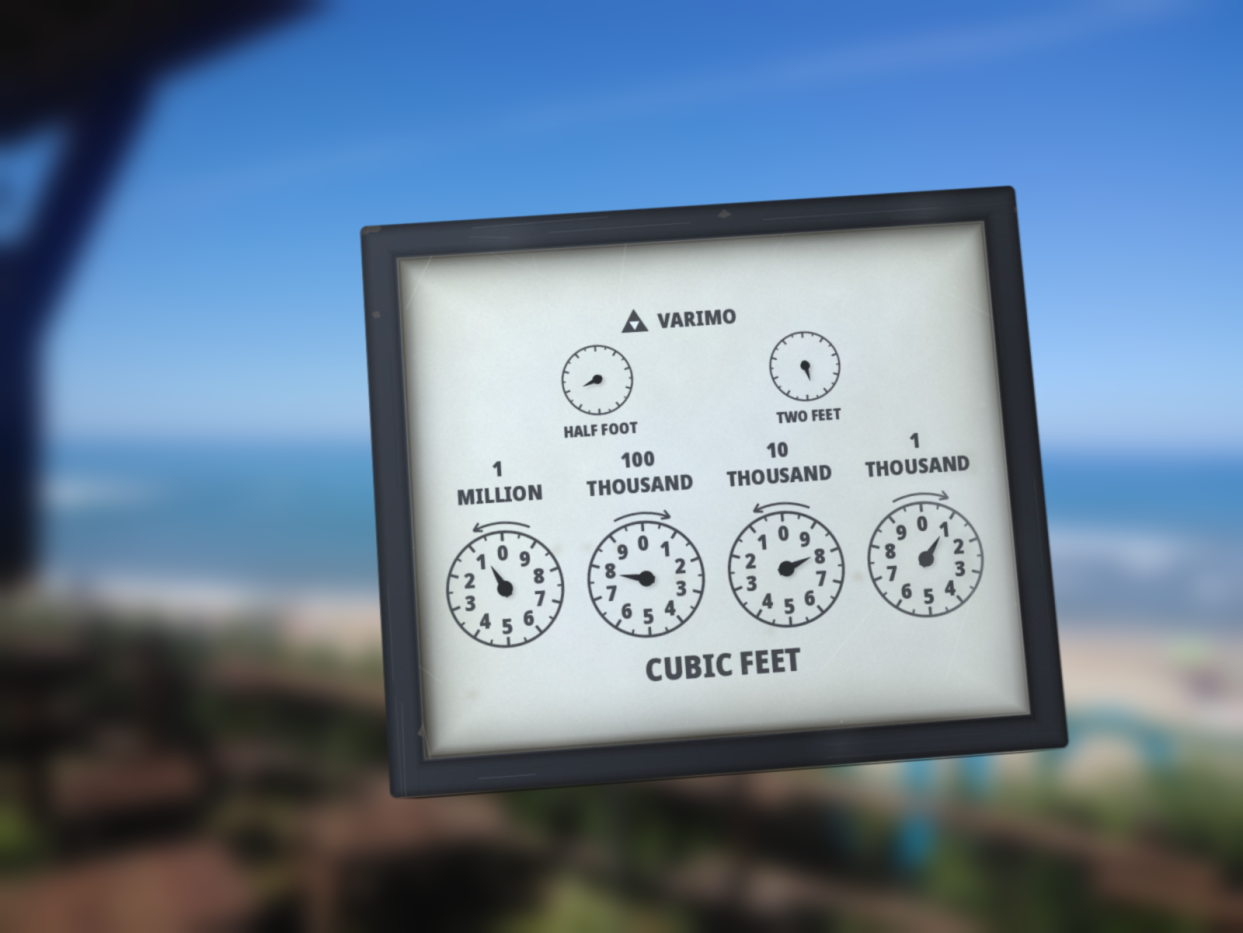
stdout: 78100 ft³
